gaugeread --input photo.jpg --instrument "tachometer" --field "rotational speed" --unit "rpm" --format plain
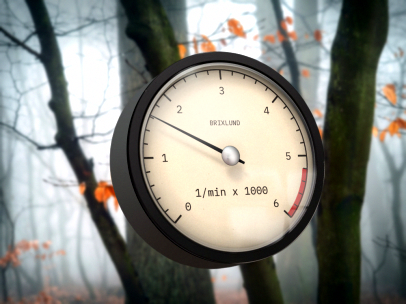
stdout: 1600 rpm
